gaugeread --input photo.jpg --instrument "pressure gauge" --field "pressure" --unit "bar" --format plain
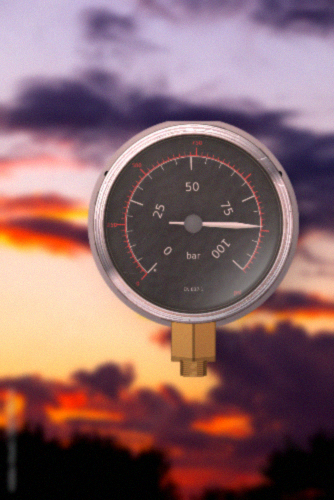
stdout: 85 bar
